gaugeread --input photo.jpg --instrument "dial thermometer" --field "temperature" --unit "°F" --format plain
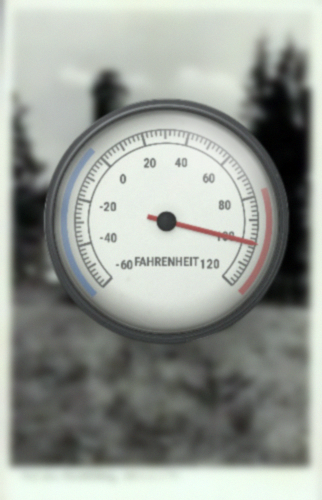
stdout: 100 °F
